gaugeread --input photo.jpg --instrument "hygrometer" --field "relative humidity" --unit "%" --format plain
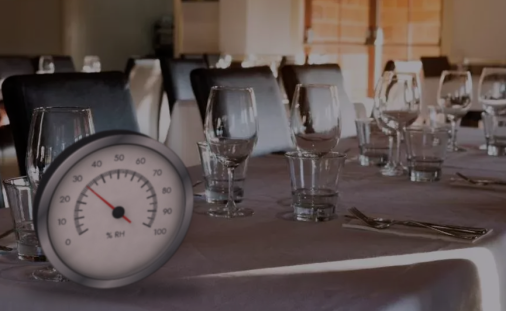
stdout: 30 %
